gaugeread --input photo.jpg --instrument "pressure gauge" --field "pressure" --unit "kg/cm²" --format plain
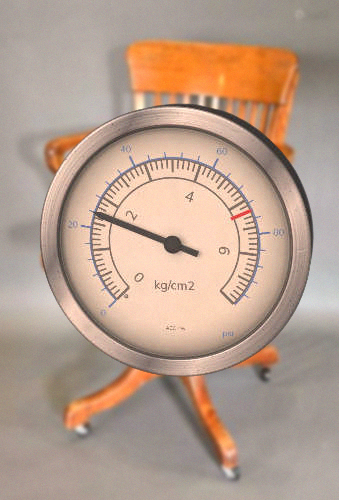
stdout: 1.7 kg/cm²
